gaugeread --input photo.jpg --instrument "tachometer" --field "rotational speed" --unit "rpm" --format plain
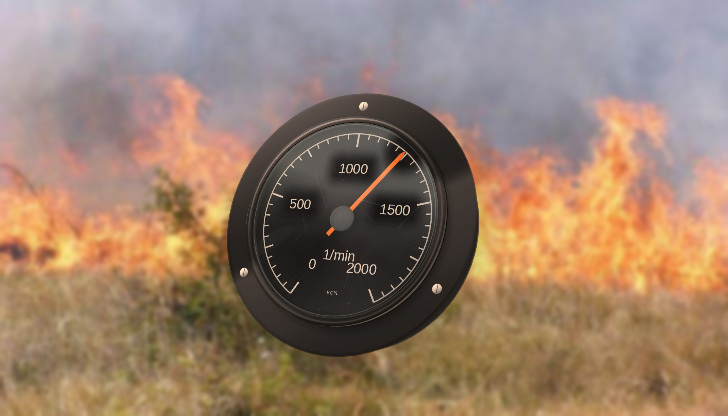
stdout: 1250 rpm
